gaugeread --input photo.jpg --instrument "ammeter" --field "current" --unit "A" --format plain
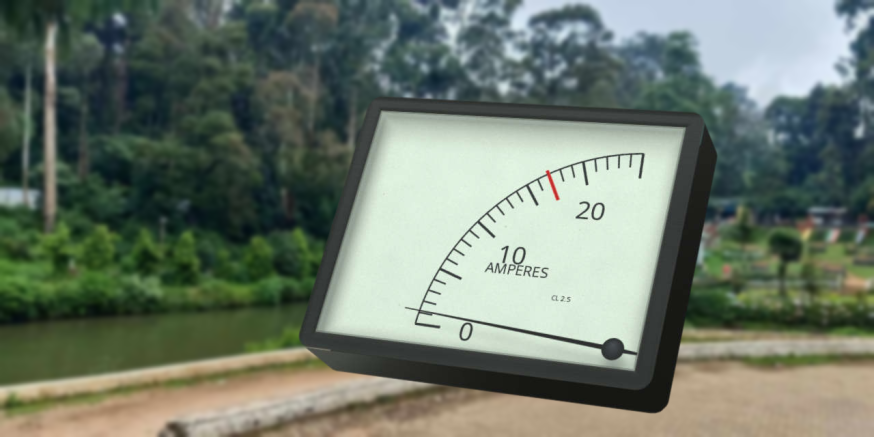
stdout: 1 A
